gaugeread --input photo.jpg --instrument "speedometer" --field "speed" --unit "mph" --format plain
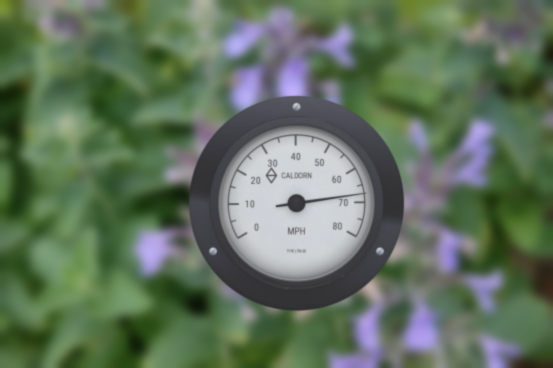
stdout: 67.5 mph
